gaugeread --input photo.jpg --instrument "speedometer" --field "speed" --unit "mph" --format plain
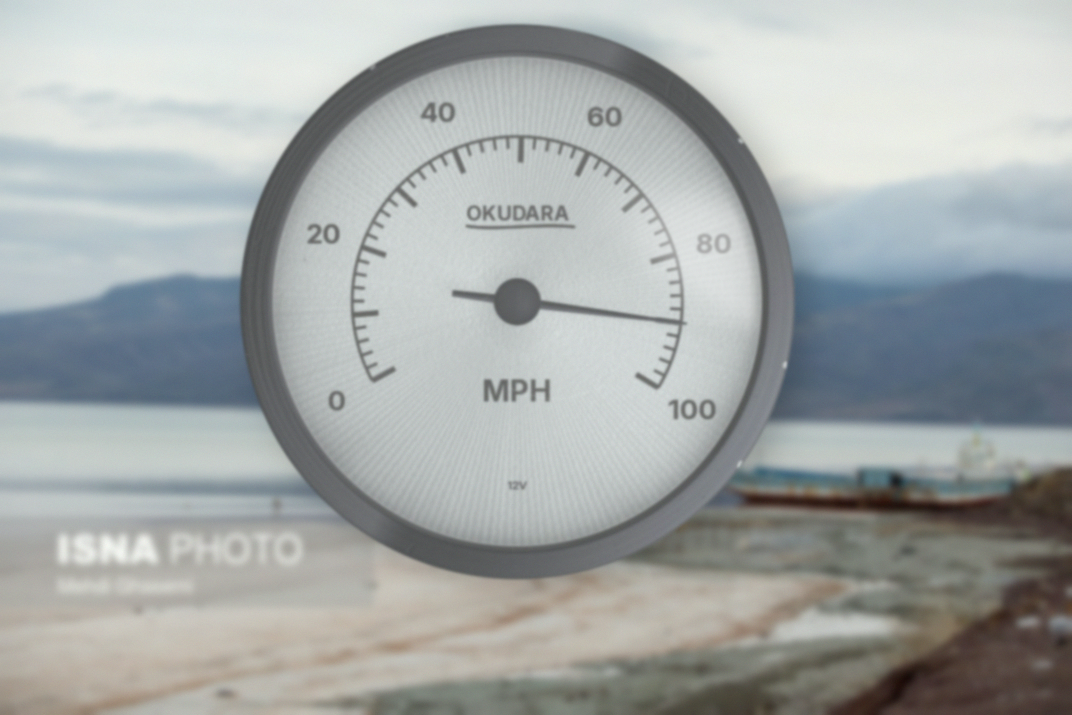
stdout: 90 mph
